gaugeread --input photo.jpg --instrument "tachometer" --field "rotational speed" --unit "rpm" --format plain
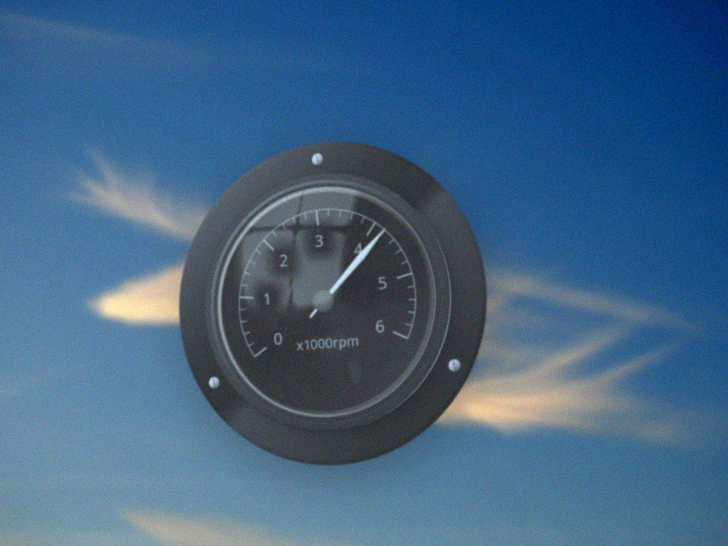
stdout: 4200 rpm
